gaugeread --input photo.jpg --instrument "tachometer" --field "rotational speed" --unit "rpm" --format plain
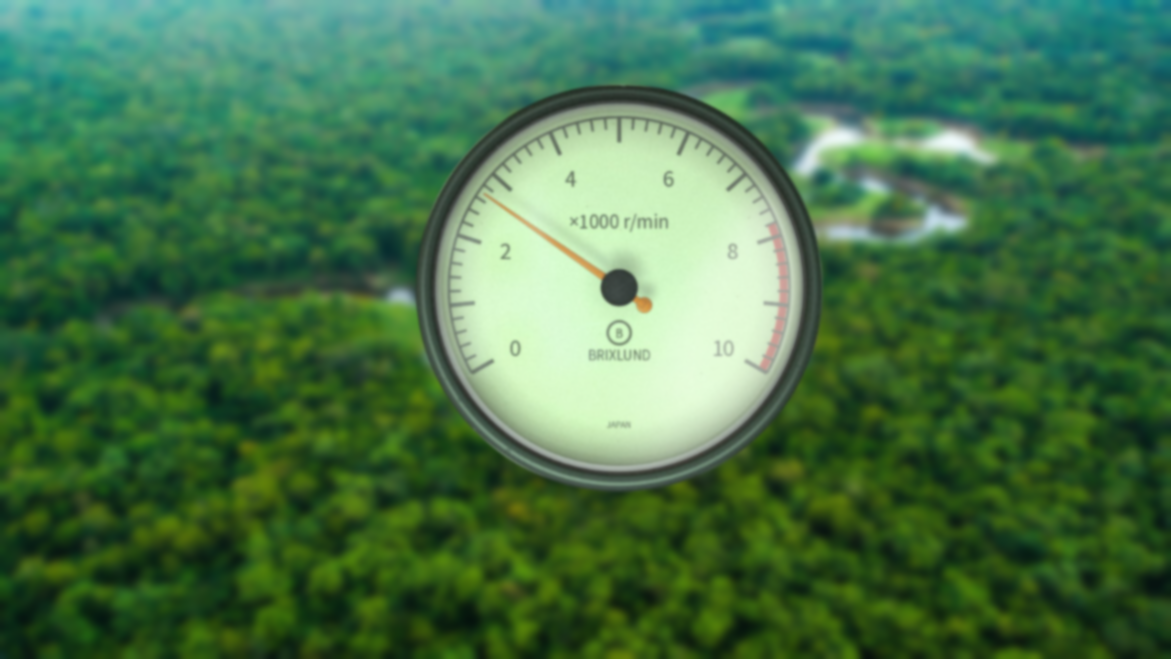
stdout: 2700 rpm
